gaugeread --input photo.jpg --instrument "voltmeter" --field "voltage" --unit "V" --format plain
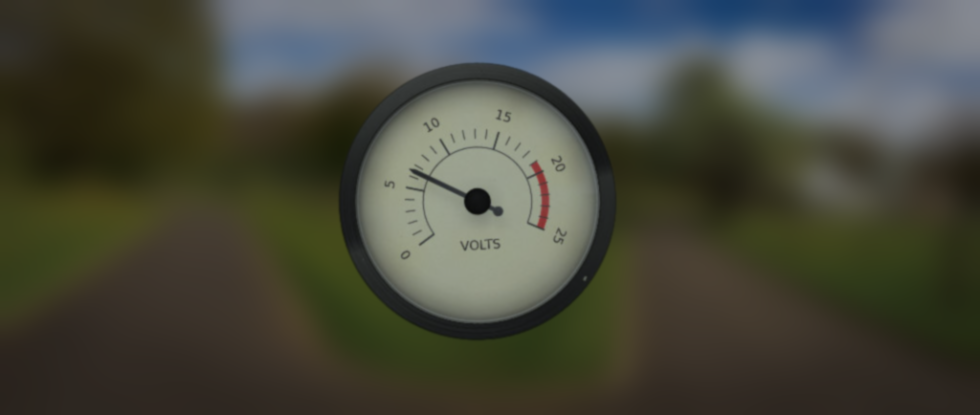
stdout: 6.5 V
